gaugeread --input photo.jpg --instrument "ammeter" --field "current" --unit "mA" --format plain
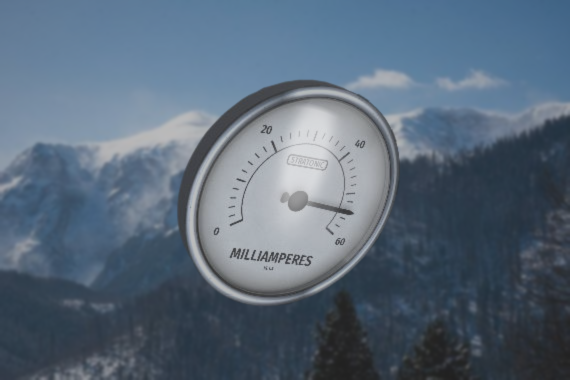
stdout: 54 mA
